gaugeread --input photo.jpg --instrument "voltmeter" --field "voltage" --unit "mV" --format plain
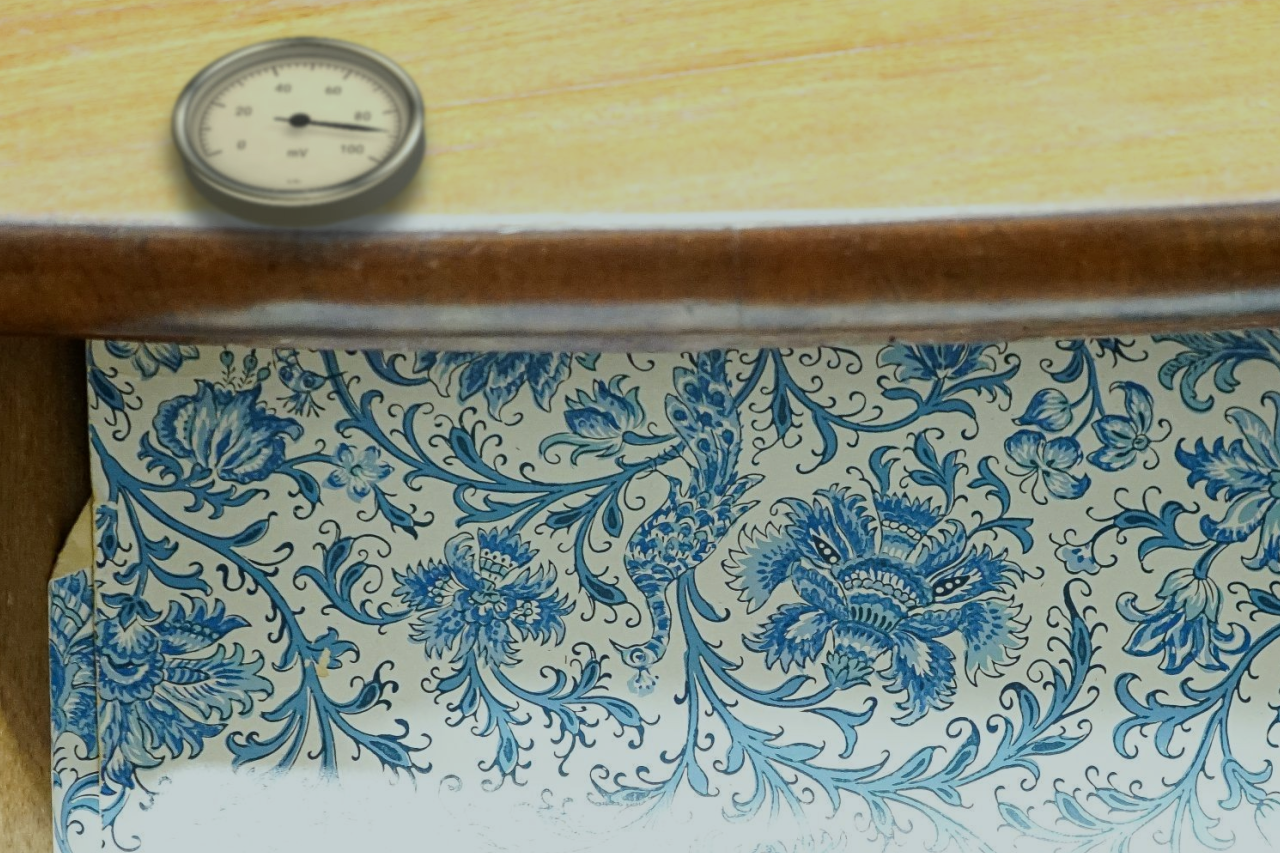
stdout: 90 mV
